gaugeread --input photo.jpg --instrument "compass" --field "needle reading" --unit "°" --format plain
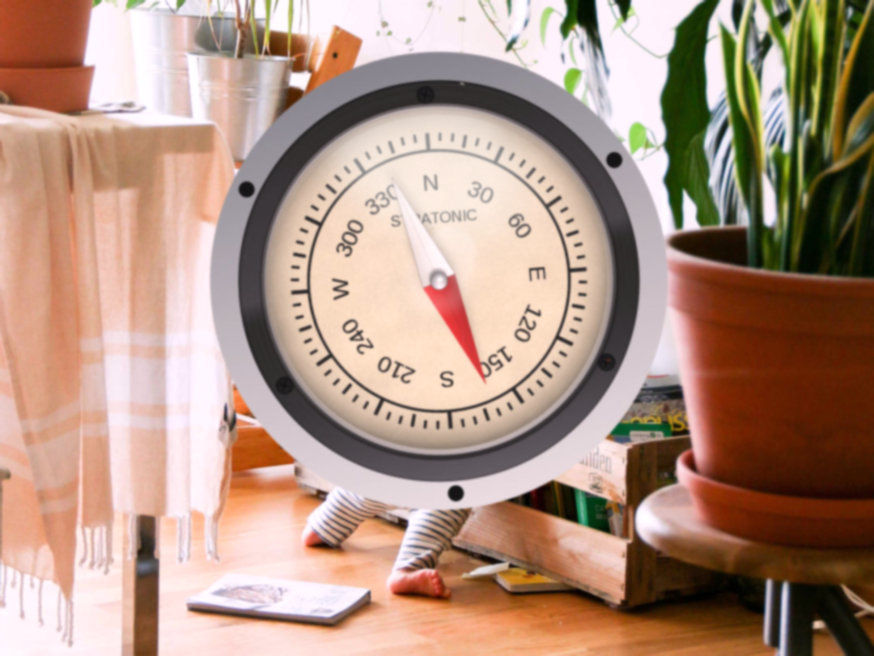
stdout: 160 °
